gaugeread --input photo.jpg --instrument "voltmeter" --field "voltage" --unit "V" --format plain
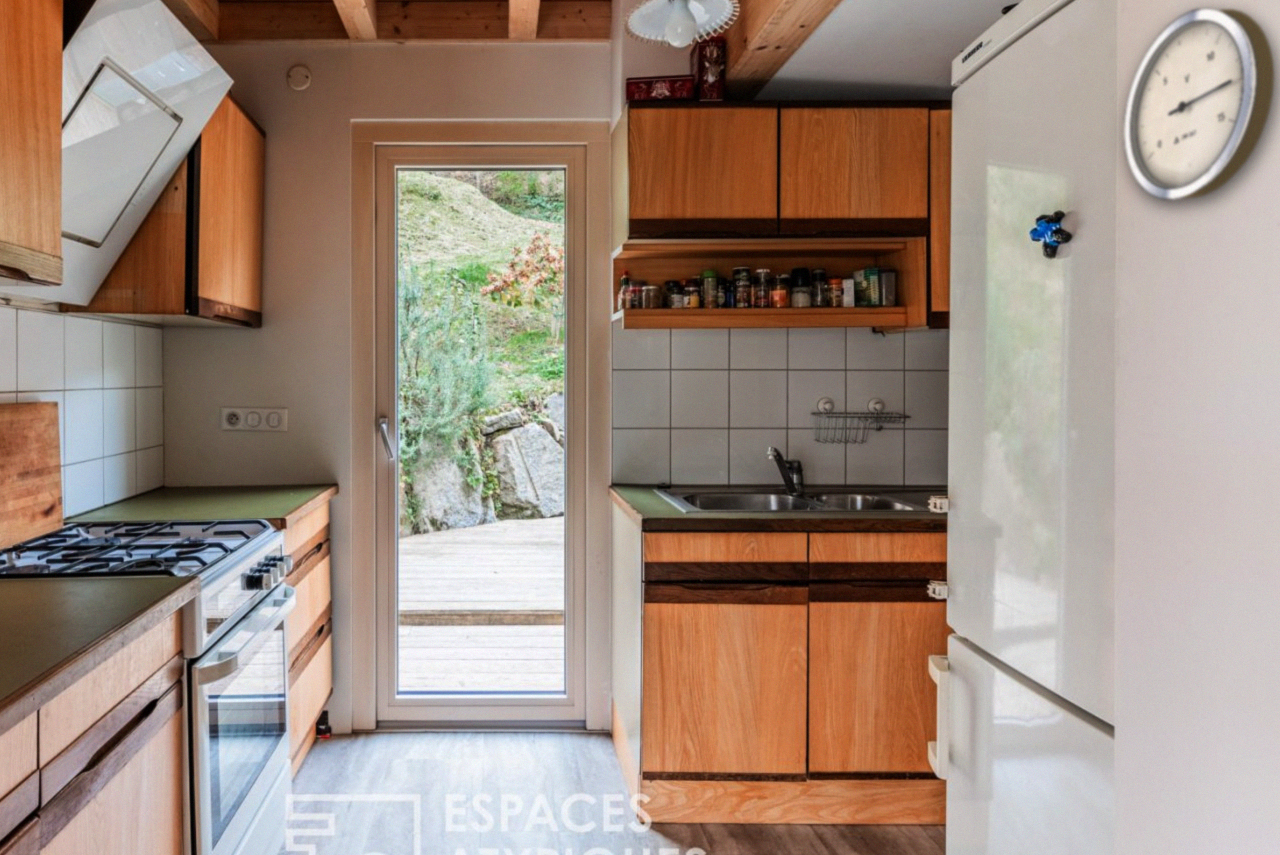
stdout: 13 V
